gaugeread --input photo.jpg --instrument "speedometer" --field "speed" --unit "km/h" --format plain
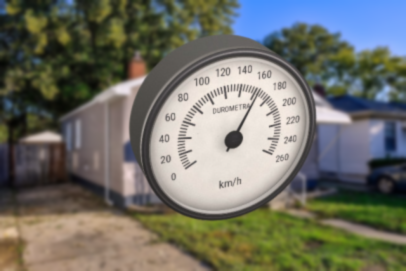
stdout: 160 km/h
